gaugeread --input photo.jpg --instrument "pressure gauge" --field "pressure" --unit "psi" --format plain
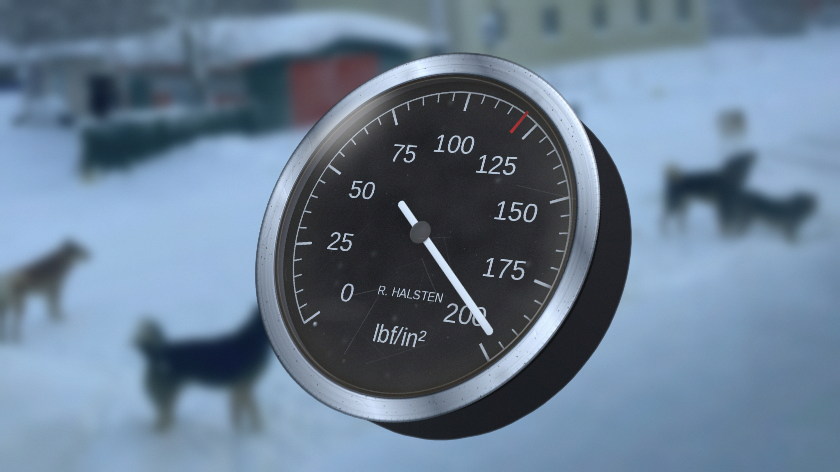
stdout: 195 psi
